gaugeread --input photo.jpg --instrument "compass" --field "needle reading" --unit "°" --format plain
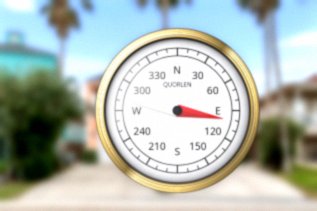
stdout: 100 °
